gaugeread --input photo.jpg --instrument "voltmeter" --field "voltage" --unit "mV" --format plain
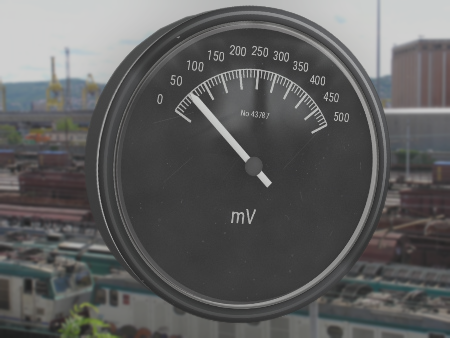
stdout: 50 mV
